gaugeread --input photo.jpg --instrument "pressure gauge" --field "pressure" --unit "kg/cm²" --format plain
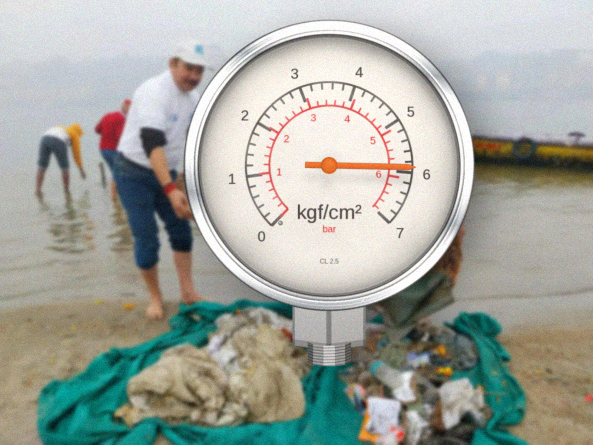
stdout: 5.9 kg/cm²
